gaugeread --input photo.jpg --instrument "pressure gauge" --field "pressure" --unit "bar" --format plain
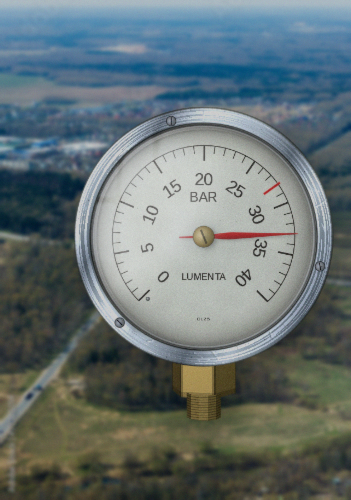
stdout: 33 bar
